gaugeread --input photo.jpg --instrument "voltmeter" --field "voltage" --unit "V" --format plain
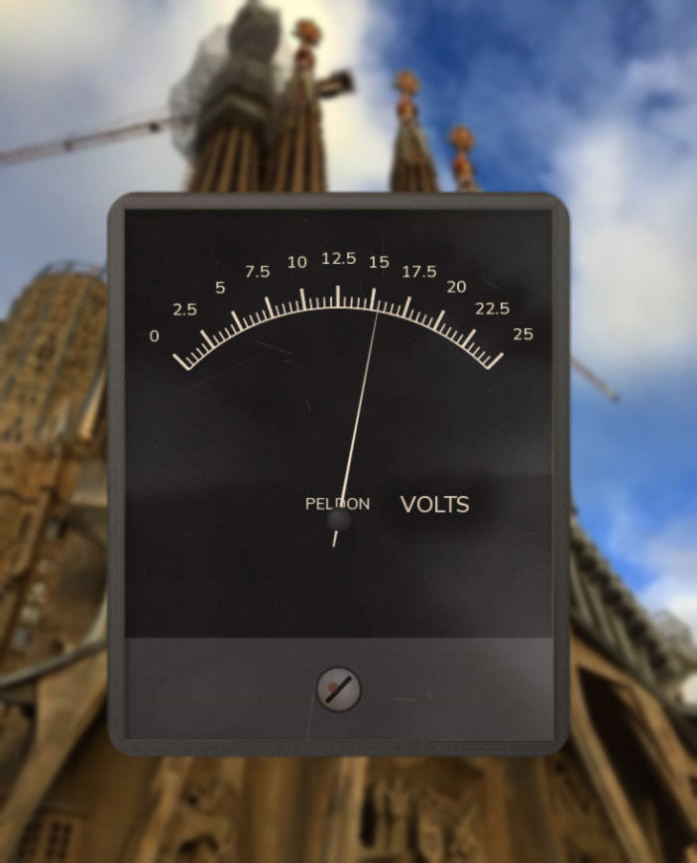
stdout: 15.5 V
